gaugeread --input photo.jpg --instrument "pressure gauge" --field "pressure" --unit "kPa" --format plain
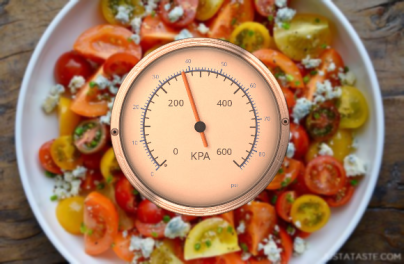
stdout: 260 kPa
